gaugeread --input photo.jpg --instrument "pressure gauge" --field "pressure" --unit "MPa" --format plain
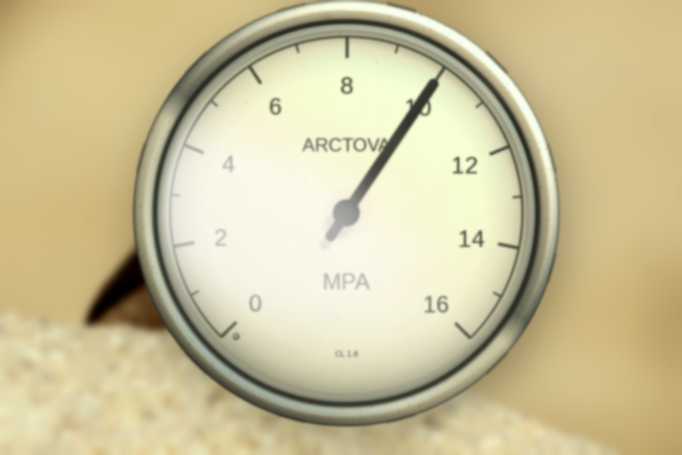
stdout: 10 MPa
